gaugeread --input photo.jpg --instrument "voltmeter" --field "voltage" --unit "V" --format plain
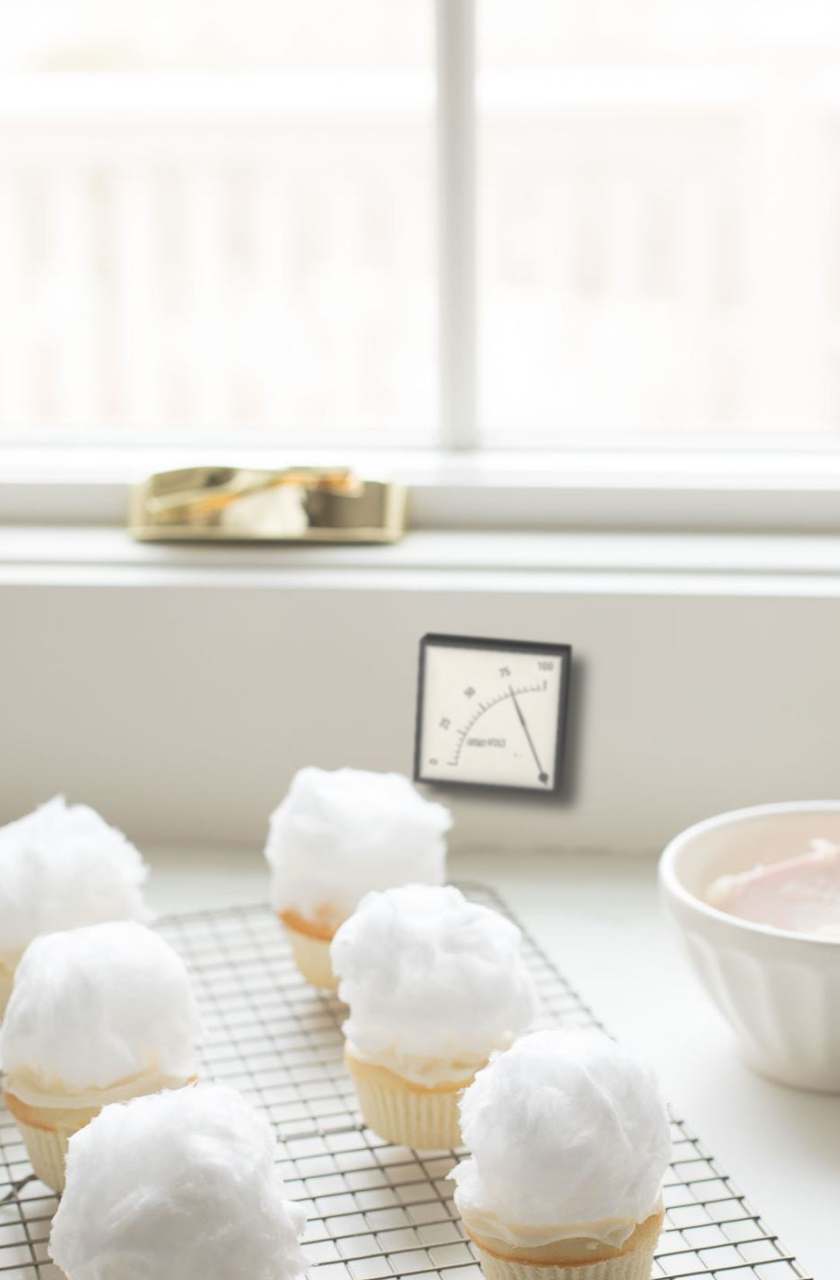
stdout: 75 V
